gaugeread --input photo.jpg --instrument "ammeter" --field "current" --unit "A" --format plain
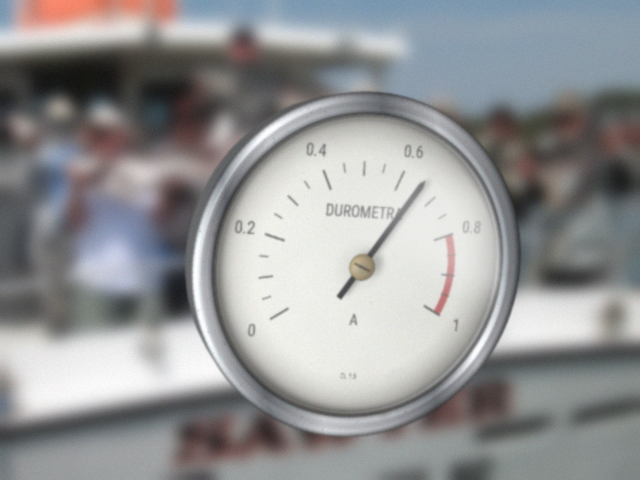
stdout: 0.65 A
